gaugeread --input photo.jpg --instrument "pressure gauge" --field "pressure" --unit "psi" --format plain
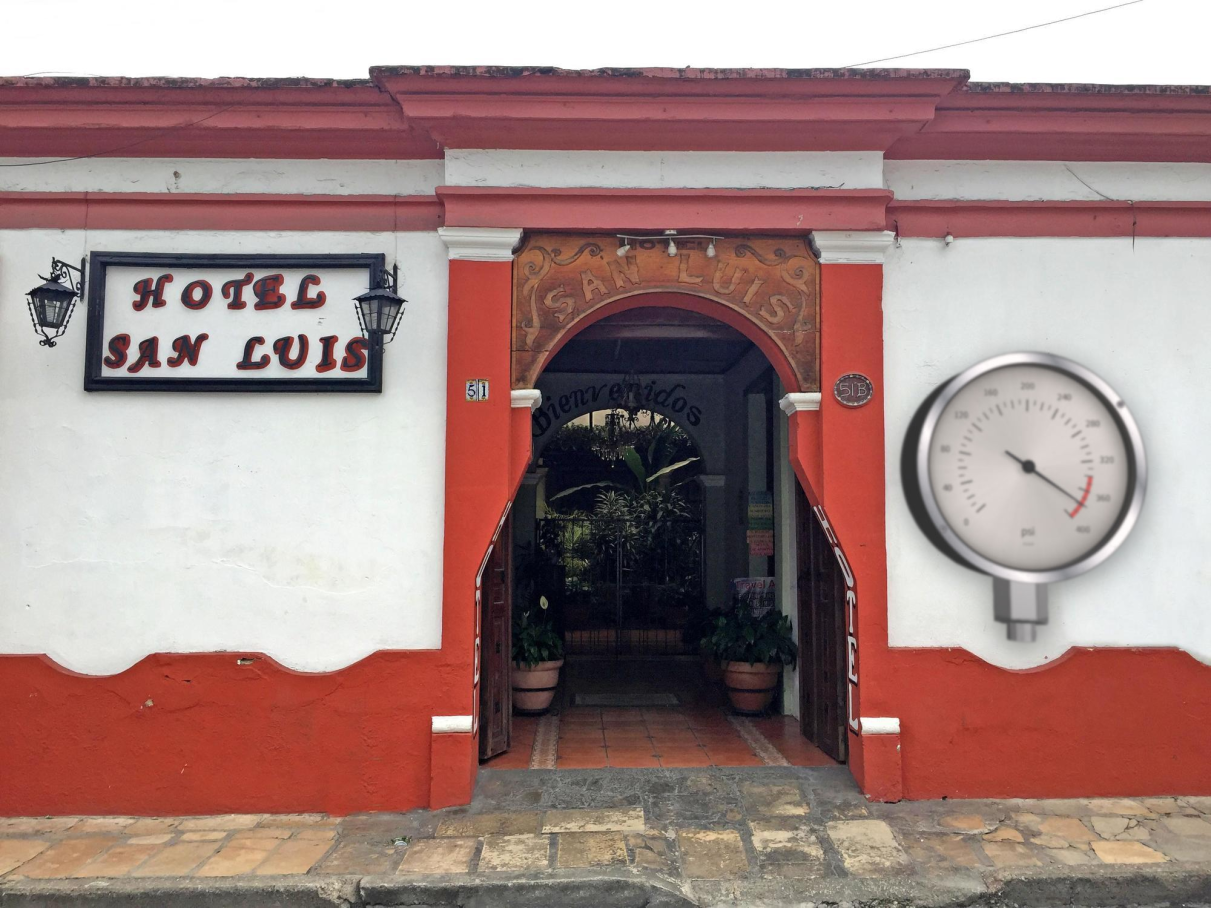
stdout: 380 psi
